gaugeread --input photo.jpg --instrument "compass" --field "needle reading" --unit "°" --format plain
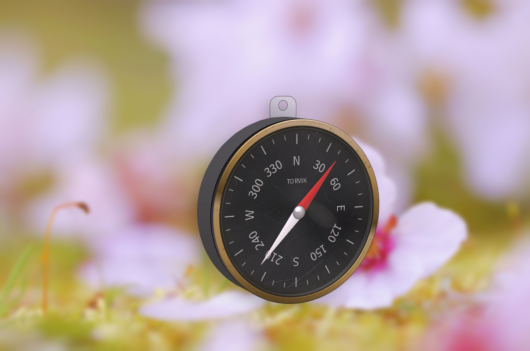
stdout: 40 °
